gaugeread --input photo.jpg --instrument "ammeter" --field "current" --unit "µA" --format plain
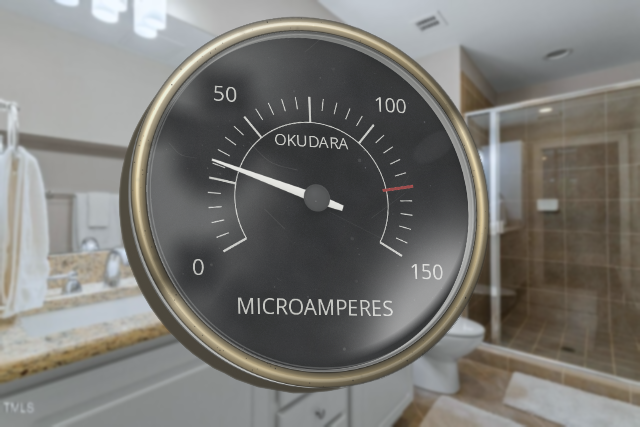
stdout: 30 µA
